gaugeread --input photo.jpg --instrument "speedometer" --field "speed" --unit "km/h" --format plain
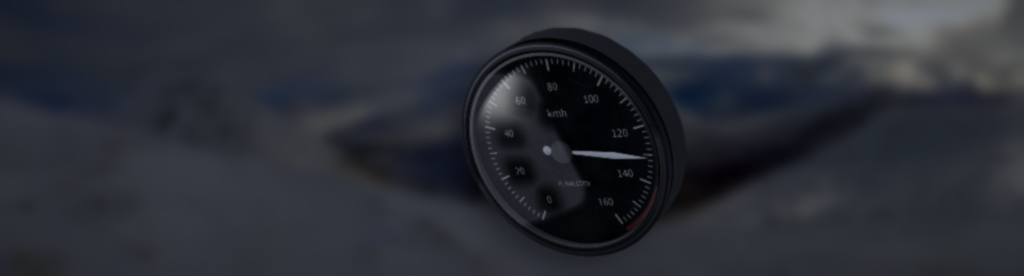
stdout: 130 km/h
